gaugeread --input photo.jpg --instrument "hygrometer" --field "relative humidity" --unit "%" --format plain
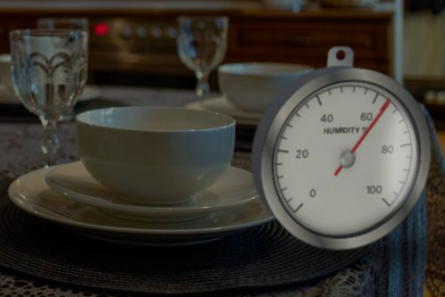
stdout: 64 %
